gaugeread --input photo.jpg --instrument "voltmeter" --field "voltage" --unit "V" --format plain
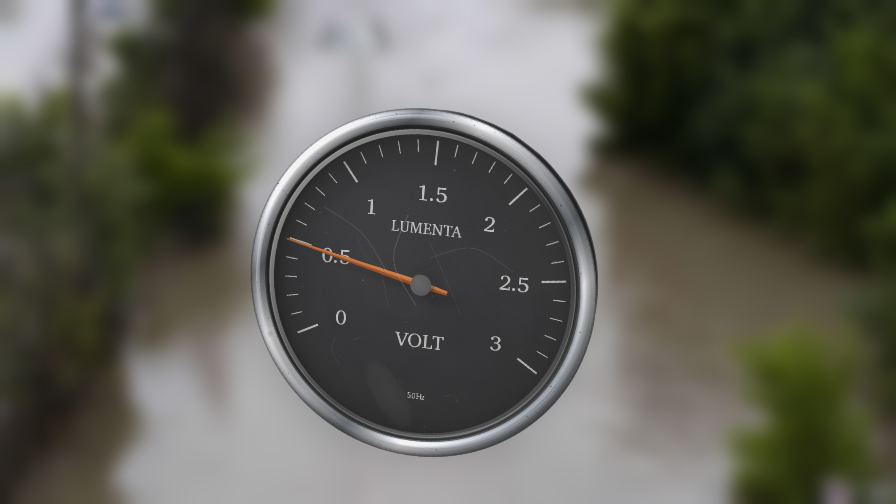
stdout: 0.5 V
